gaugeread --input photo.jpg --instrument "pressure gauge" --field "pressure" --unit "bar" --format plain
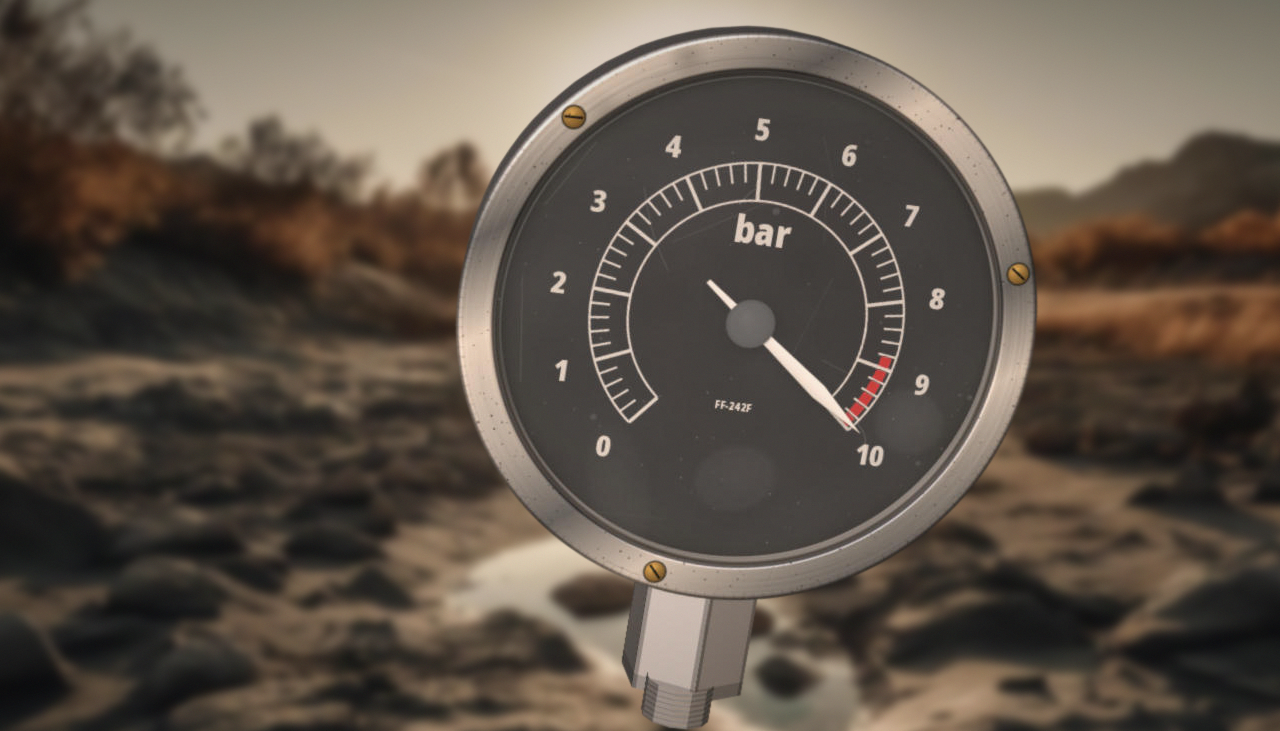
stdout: 9.9 bar
